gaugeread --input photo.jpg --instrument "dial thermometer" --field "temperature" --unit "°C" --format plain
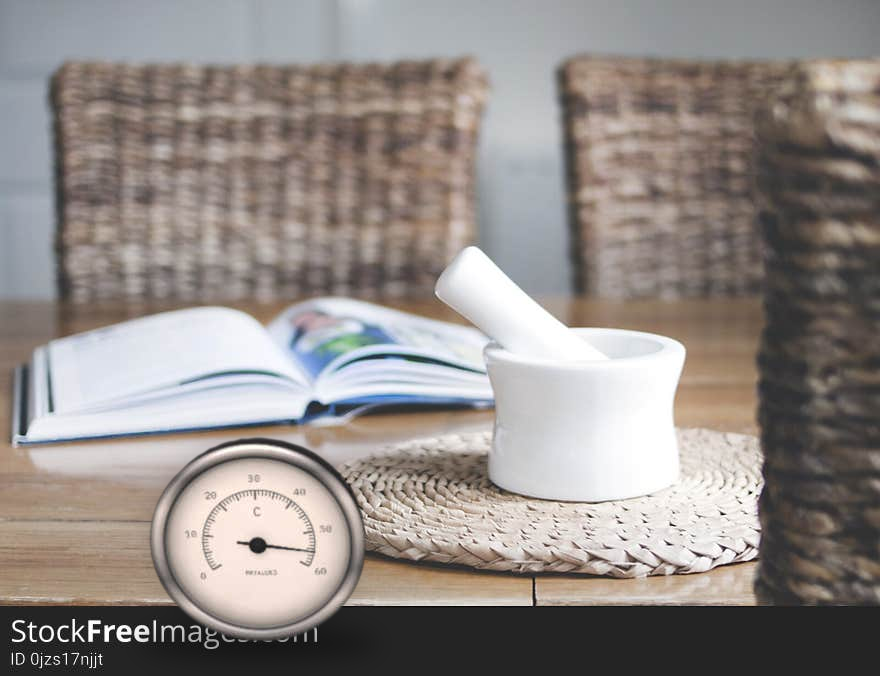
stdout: 55 °C
